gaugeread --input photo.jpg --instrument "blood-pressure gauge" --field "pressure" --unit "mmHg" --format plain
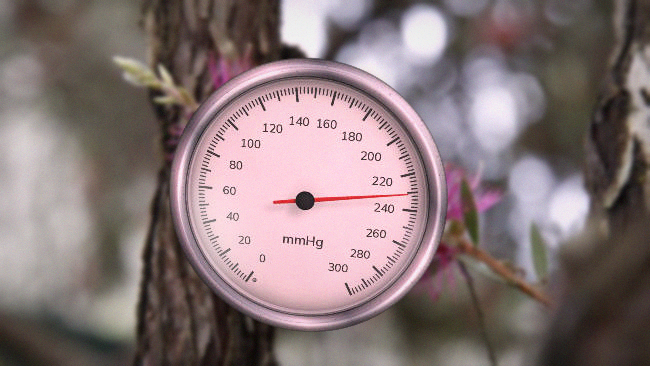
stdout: 230 mmHg
